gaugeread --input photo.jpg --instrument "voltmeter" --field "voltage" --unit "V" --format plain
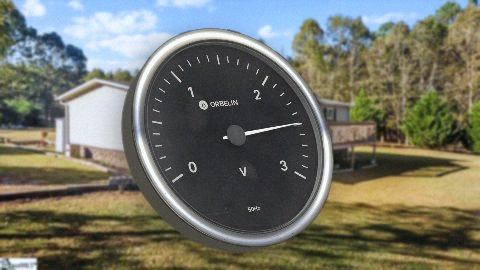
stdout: 2.5 V
